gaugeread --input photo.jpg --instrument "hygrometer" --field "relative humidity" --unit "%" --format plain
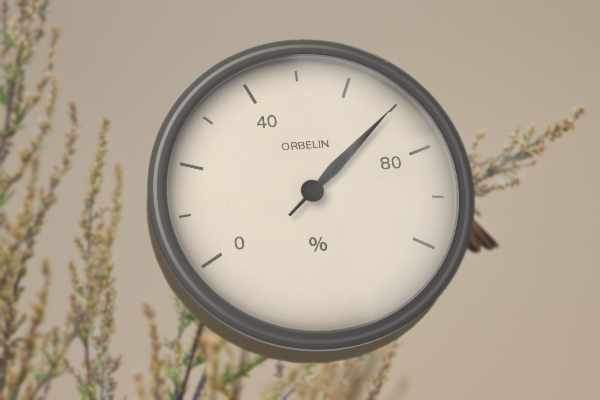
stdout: 70 %
